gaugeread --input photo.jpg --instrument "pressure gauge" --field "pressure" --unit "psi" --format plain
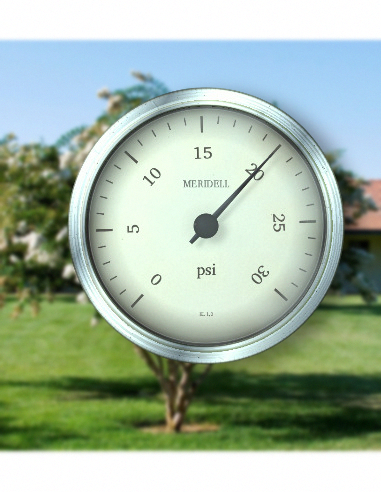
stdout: 20 psi
